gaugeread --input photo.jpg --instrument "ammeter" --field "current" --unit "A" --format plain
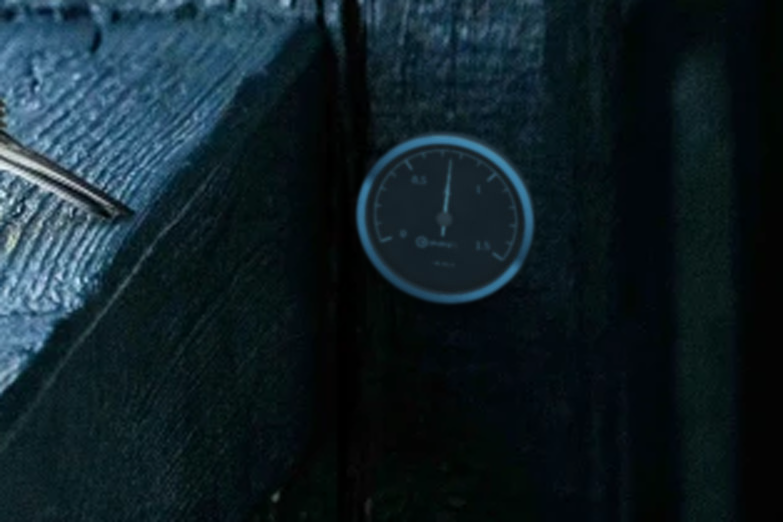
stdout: 0.75 A
